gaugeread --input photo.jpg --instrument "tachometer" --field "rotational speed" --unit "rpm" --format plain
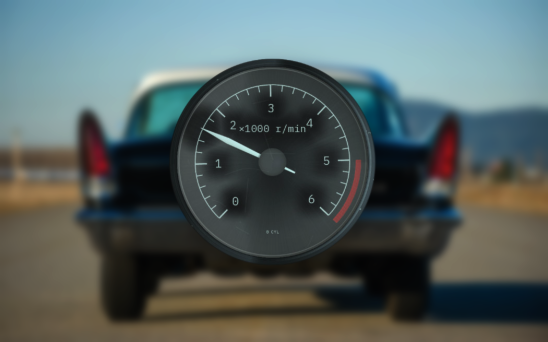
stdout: 1600 rpm
